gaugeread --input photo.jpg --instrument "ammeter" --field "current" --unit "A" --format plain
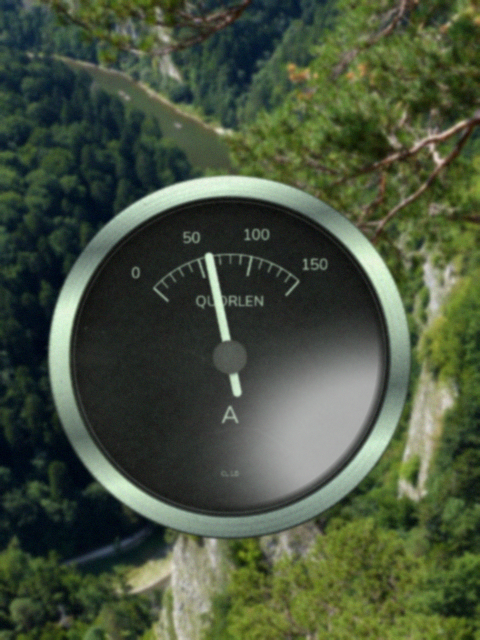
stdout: 60 A
